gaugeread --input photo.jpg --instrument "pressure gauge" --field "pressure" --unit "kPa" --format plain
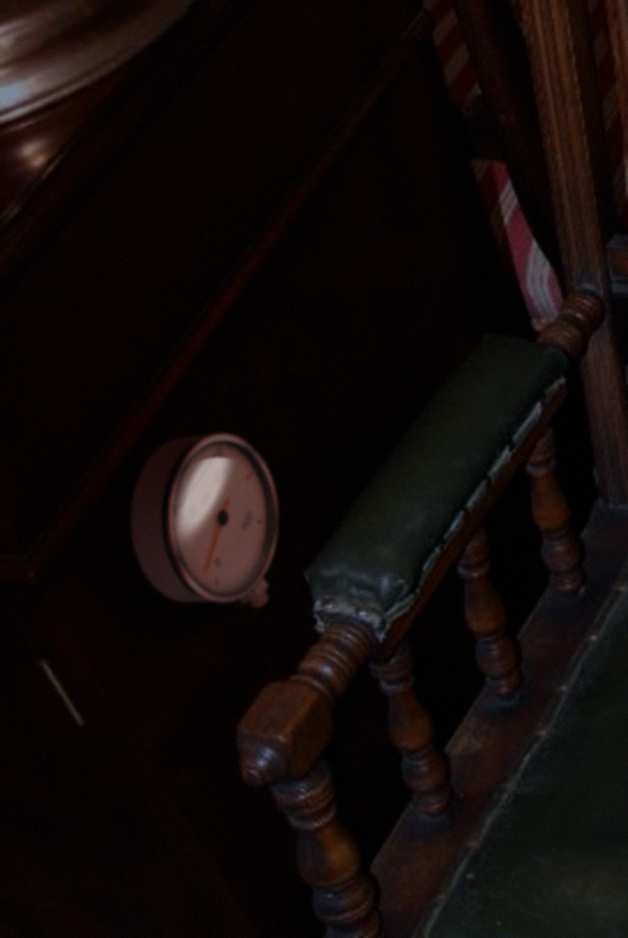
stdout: 50 kPa
